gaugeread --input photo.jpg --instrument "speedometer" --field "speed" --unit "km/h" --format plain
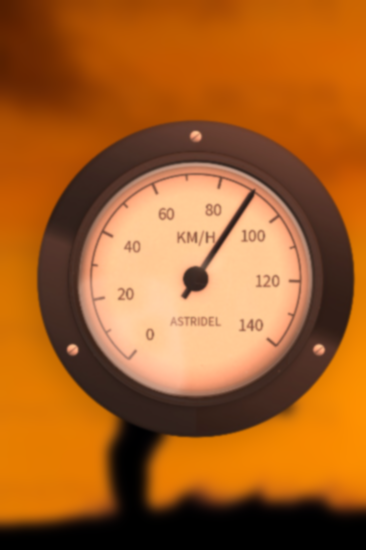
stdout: 90 km/h
